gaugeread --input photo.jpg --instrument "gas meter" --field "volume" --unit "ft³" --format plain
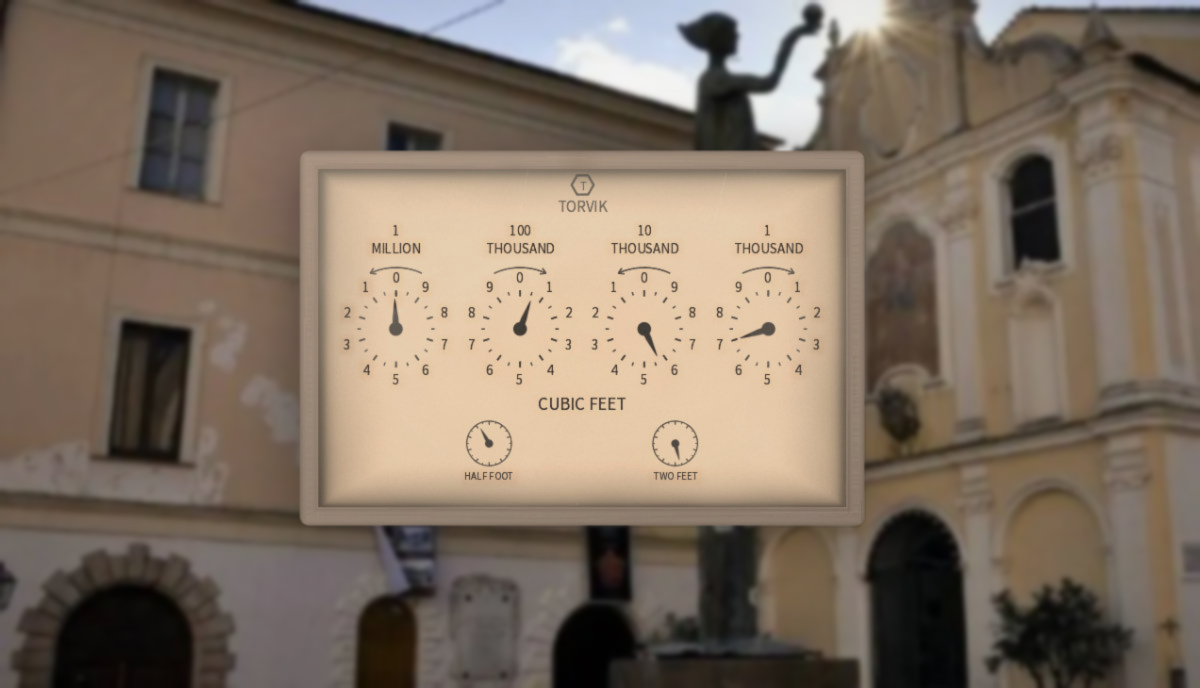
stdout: 5700 ft³
